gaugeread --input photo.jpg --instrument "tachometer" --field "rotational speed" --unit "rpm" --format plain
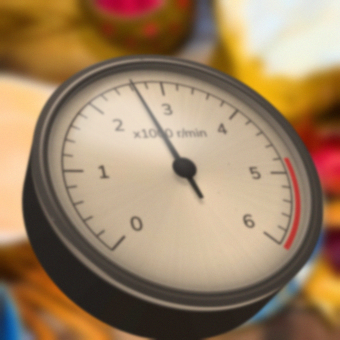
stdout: 2600 rpm
